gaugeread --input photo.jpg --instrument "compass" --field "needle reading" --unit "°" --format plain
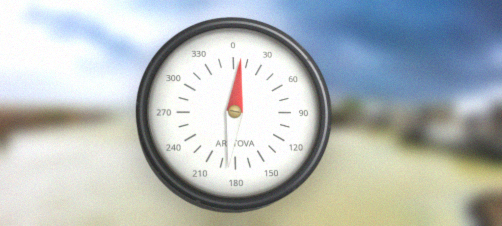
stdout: 7.5 °
